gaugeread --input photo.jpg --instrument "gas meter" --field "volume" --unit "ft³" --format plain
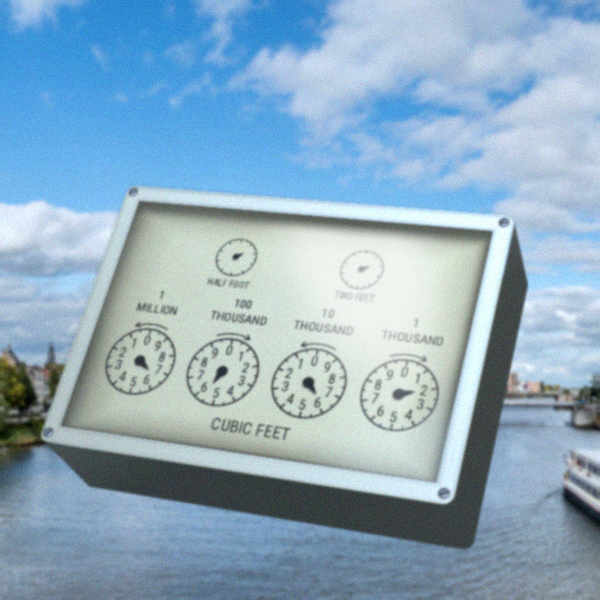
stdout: 656200 ft³
